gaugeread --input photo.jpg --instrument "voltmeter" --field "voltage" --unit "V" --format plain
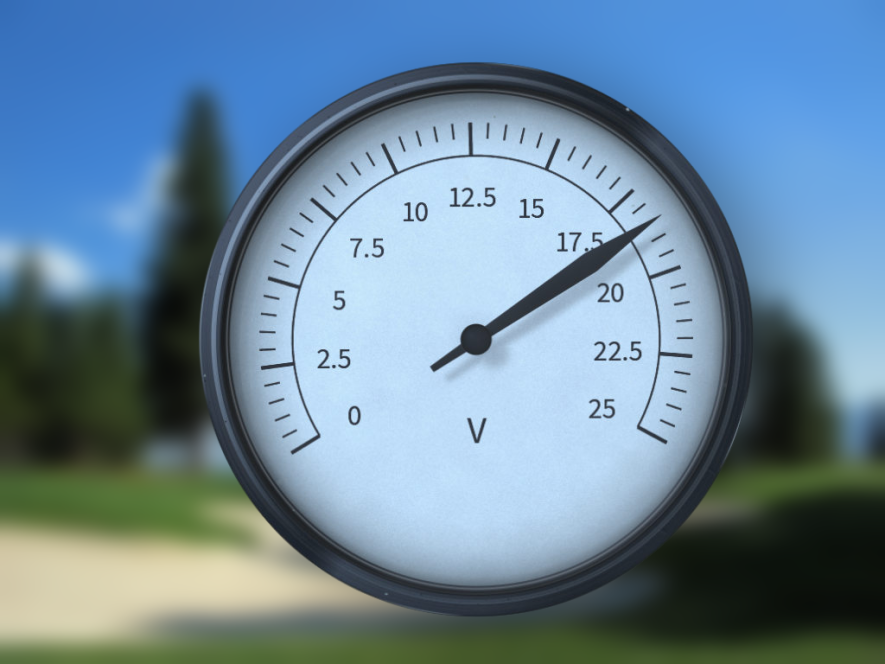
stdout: 18.5 V
